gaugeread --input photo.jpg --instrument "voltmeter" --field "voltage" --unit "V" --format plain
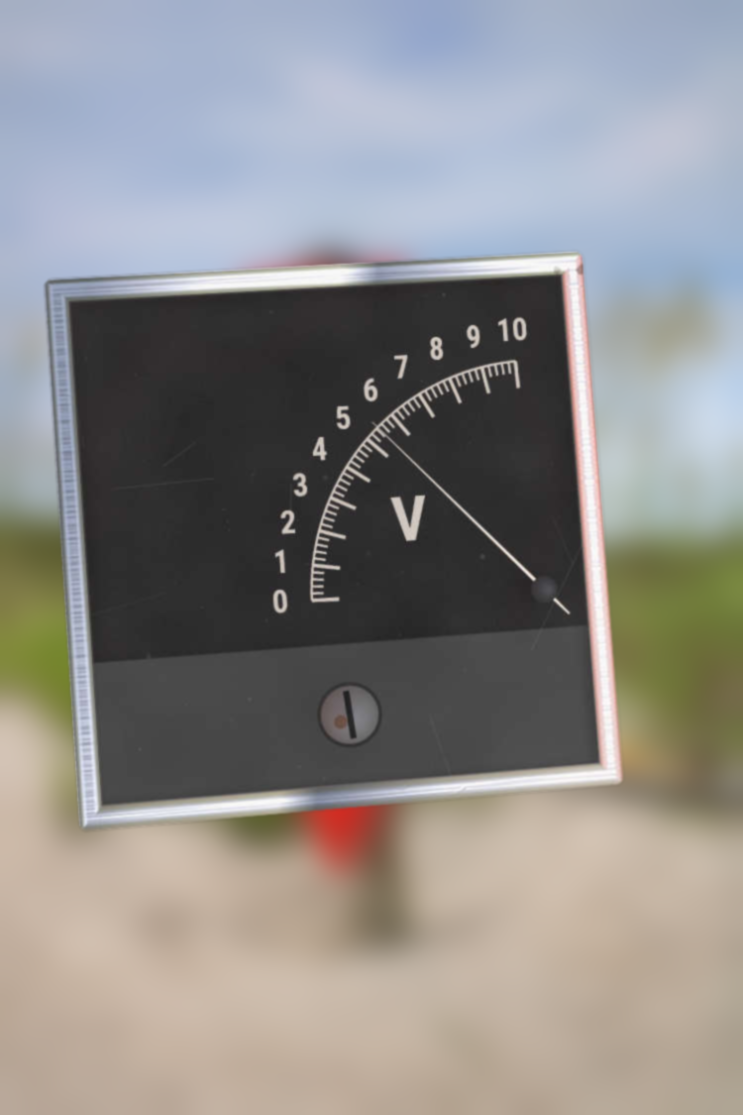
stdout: 5.4 V
